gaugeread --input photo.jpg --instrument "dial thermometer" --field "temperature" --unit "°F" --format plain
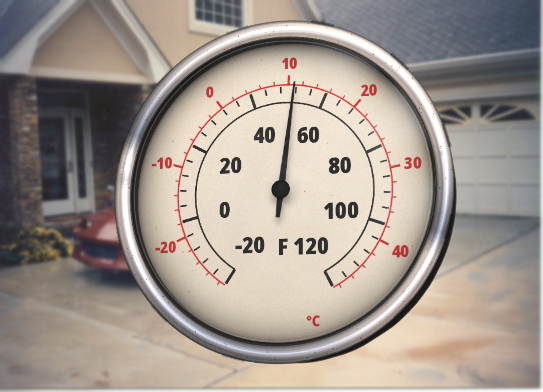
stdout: 52 °F
